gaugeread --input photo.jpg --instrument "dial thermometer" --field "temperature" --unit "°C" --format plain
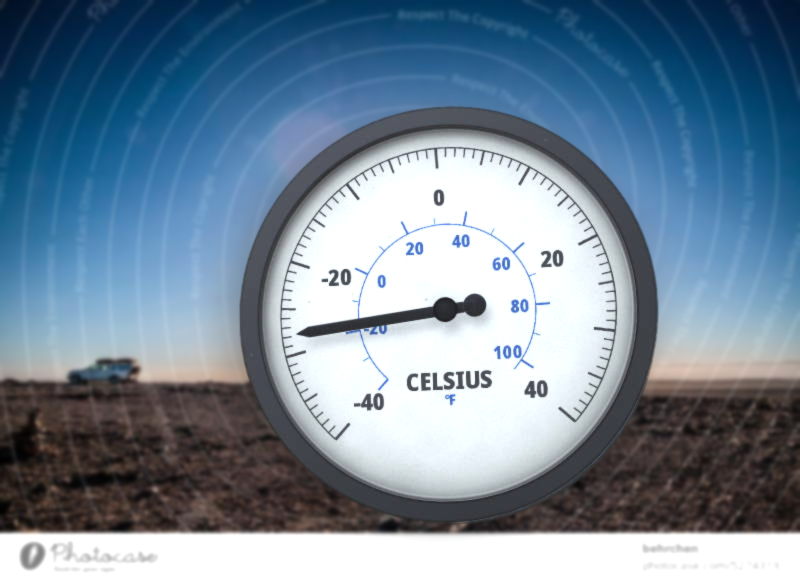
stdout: -28 °C
